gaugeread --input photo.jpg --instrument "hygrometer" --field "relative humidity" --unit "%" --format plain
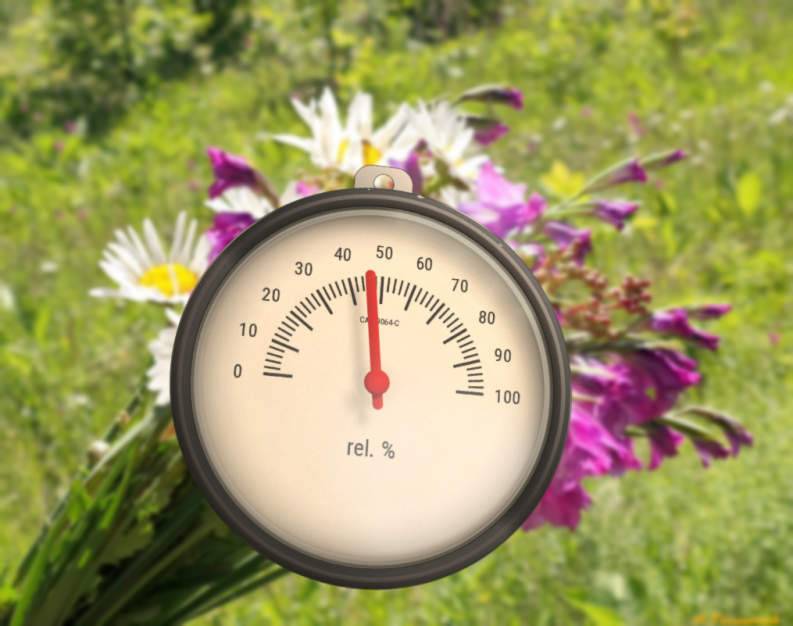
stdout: 46 %
